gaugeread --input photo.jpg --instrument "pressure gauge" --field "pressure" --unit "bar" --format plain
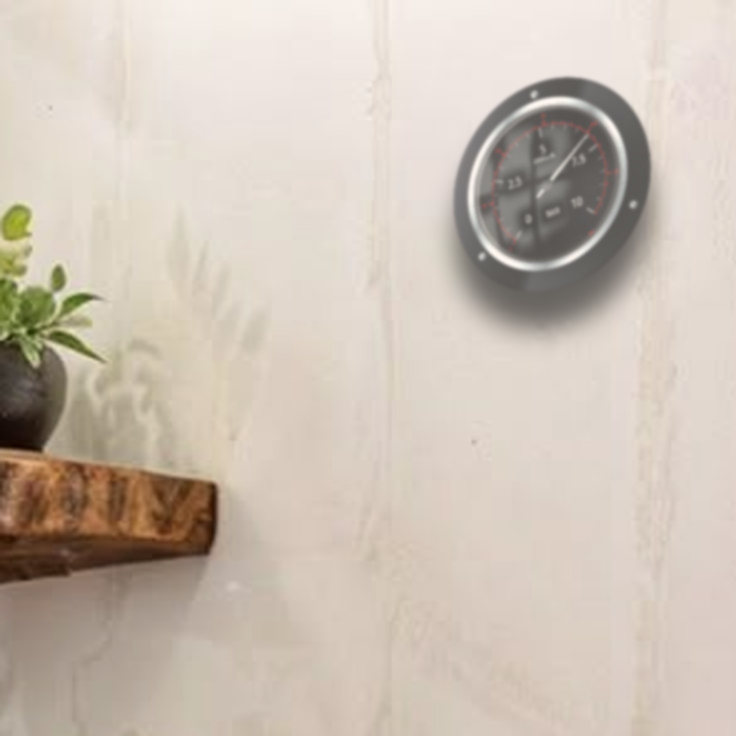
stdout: 7 bar
